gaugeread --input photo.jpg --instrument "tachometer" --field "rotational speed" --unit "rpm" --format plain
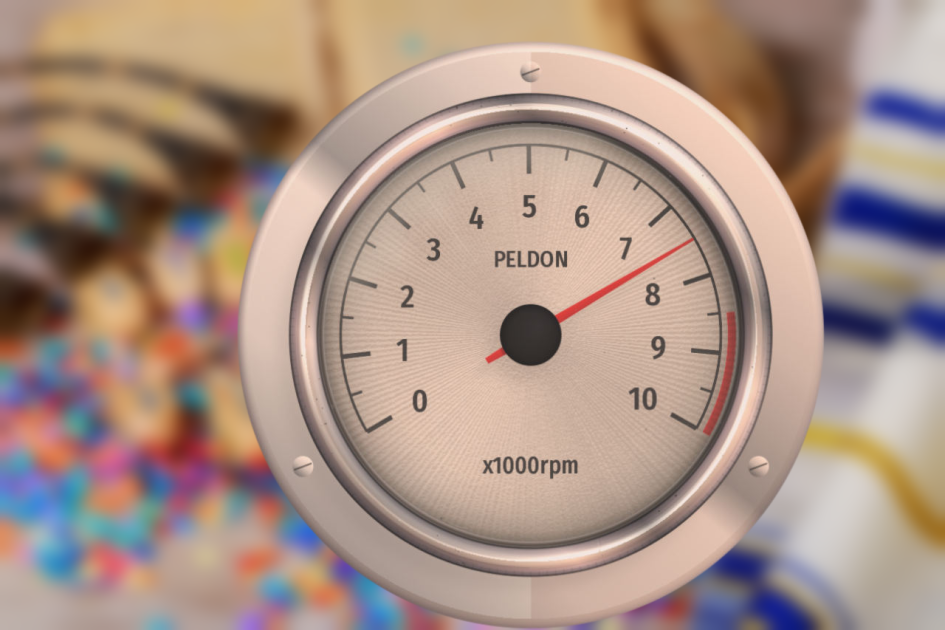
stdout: 7500 rpm
